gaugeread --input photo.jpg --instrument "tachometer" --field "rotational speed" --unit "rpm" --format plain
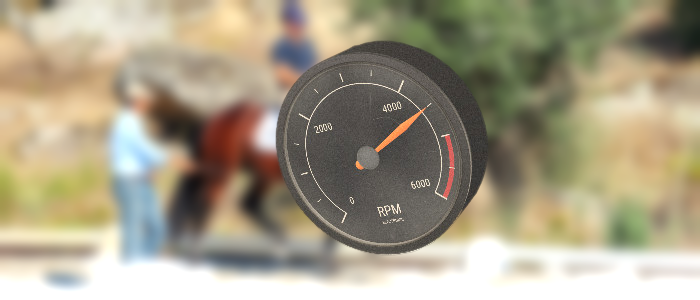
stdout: 4500 rpm
